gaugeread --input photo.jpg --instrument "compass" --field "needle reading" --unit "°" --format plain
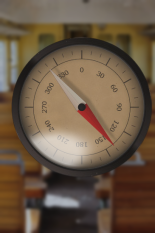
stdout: 140 °
